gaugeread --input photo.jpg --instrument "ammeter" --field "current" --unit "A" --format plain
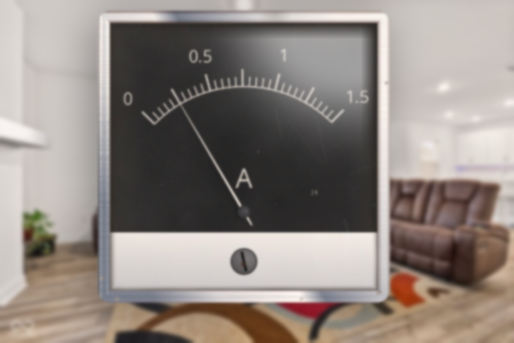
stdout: 0.25 A
